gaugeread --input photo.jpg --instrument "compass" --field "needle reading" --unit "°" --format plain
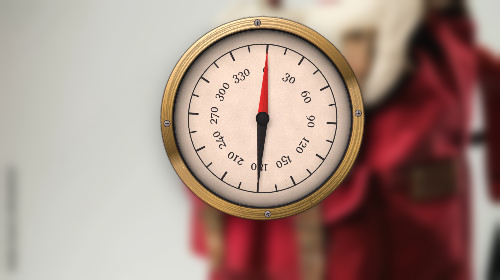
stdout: 0 °
